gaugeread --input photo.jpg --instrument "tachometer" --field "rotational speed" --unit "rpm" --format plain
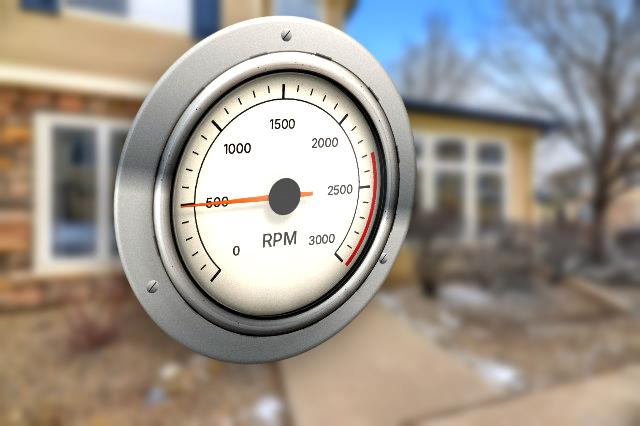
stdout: 500 rpm
